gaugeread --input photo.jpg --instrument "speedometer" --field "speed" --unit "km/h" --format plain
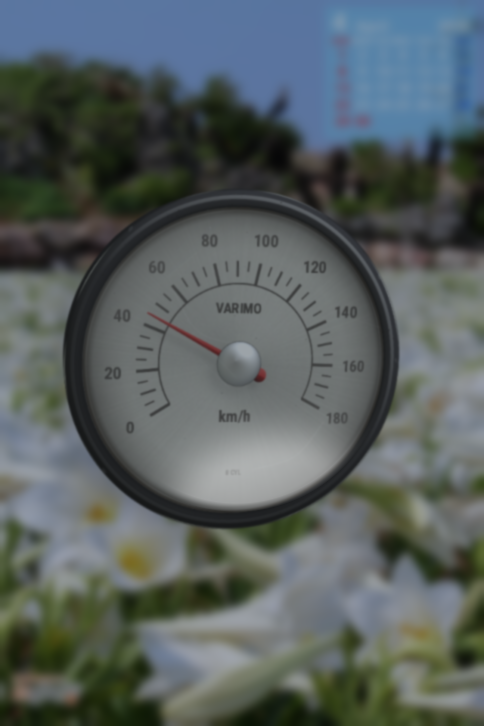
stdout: 45 km/h
